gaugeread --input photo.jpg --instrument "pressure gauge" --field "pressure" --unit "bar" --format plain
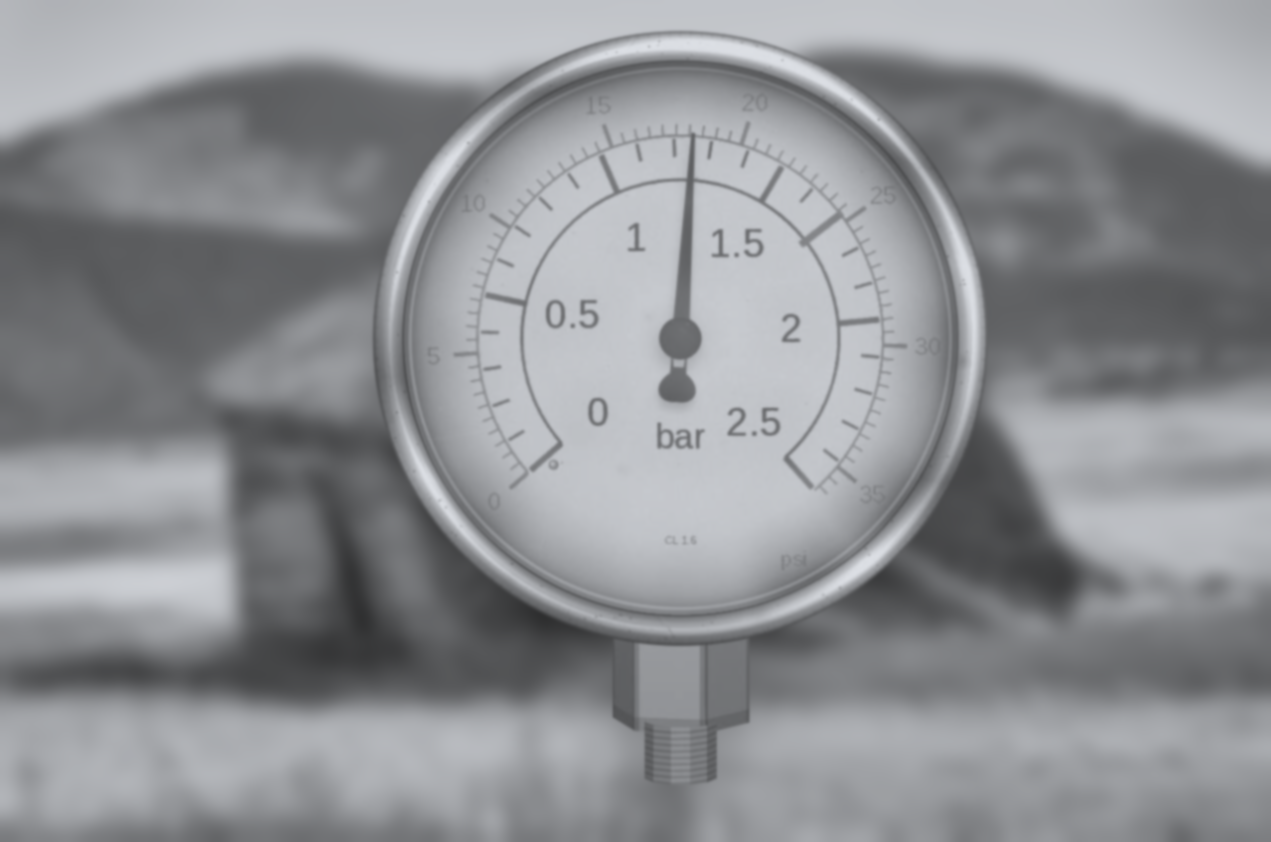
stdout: 1.25 bar
